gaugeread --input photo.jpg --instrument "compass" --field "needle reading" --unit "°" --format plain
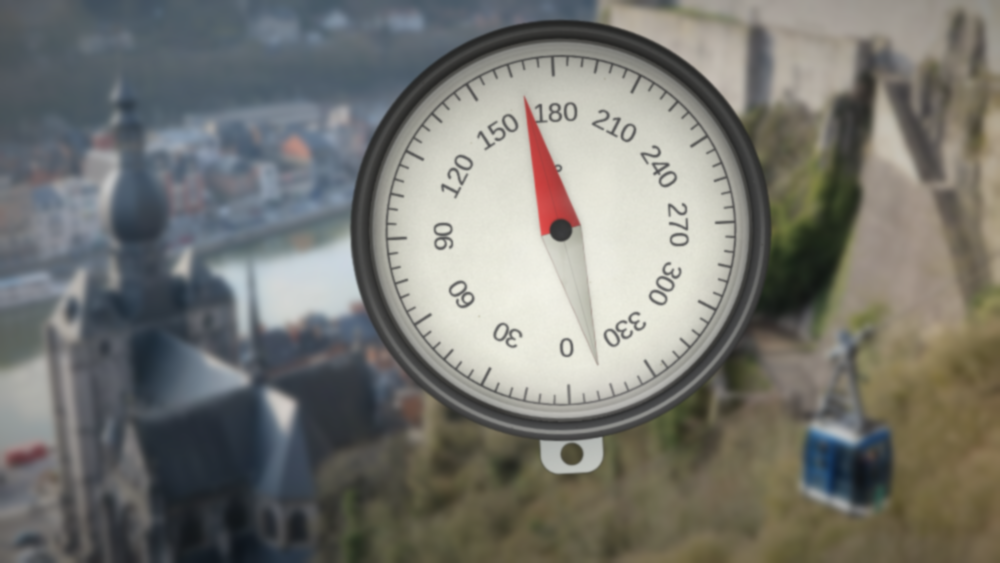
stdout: 167.5 °
